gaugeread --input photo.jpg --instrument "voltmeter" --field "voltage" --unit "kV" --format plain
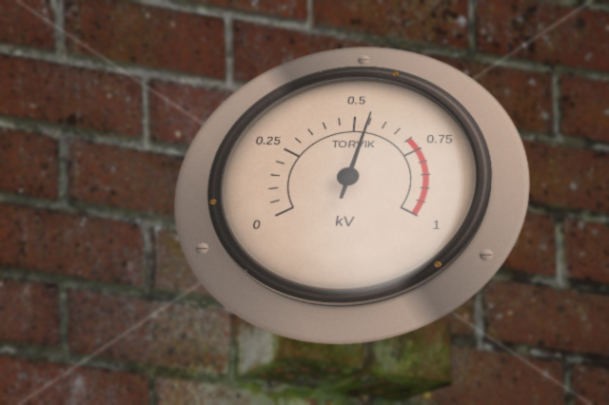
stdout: 0.55 kV
